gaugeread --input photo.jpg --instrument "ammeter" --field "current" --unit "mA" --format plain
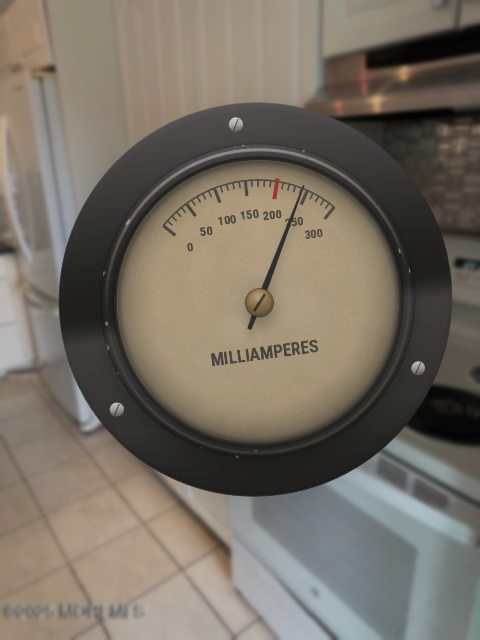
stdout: 240 mA
